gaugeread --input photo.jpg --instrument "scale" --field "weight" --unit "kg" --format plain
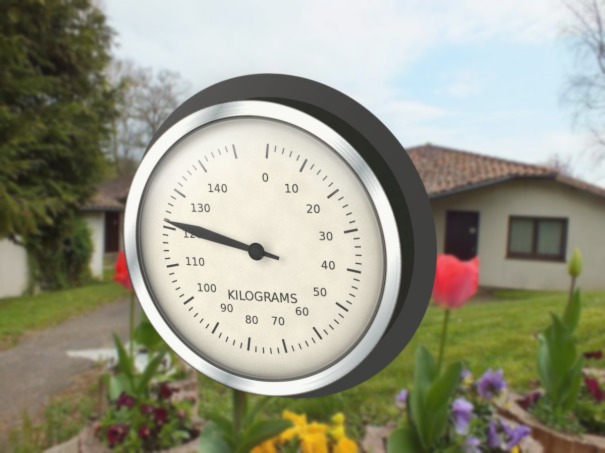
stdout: 122 kg
